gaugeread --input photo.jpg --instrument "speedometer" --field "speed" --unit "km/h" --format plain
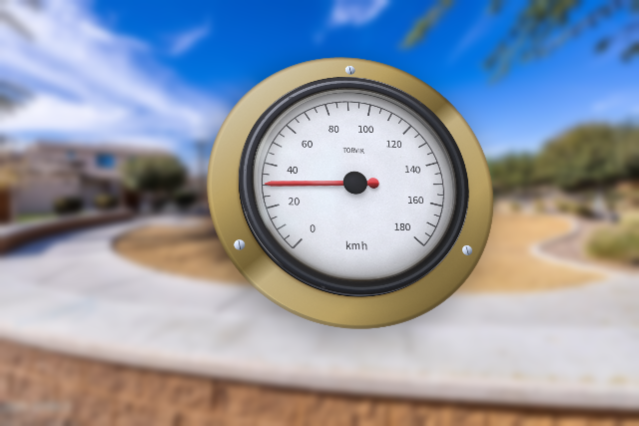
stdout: 30 km/h
